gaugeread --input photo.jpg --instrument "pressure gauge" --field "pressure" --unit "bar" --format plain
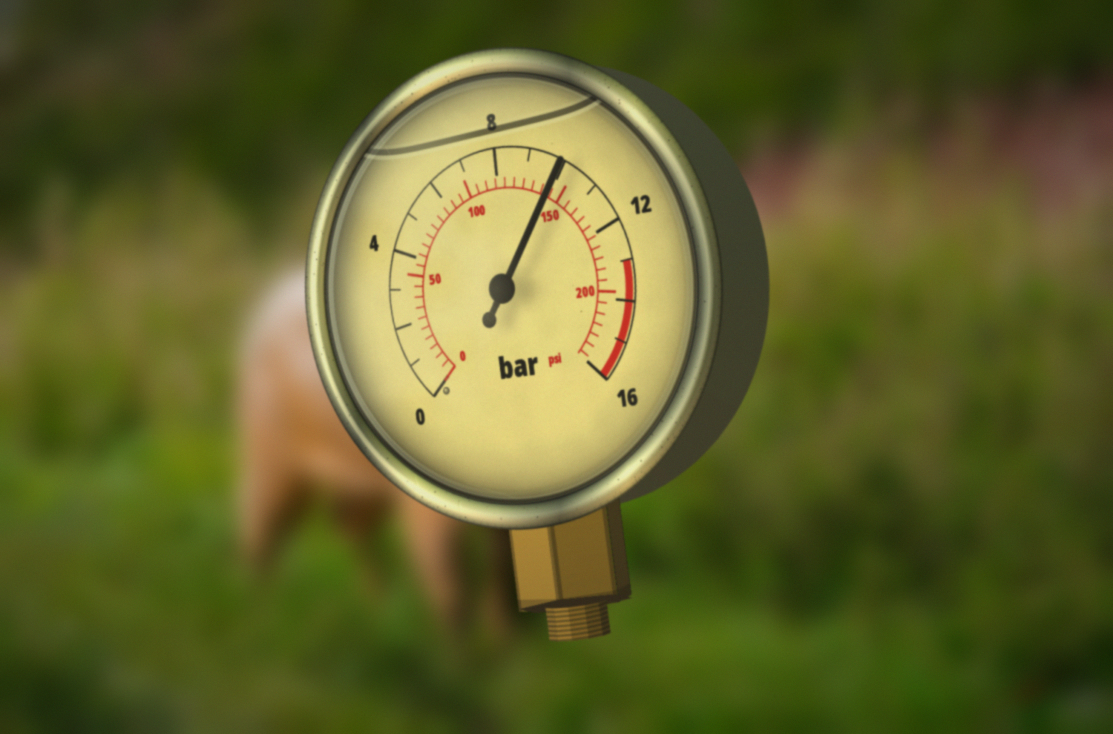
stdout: 10 bar
